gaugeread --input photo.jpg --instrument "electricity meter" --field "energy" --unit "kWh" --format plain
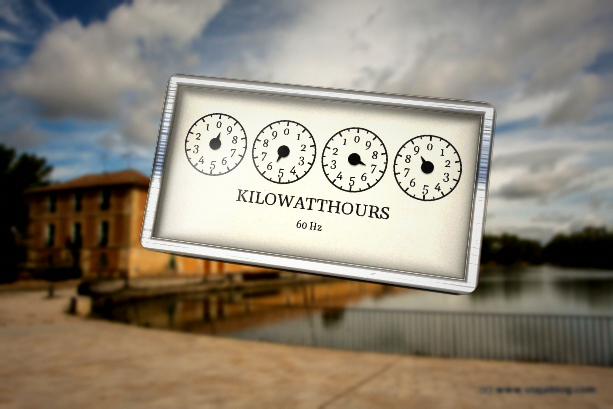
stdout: 9569 kWh
